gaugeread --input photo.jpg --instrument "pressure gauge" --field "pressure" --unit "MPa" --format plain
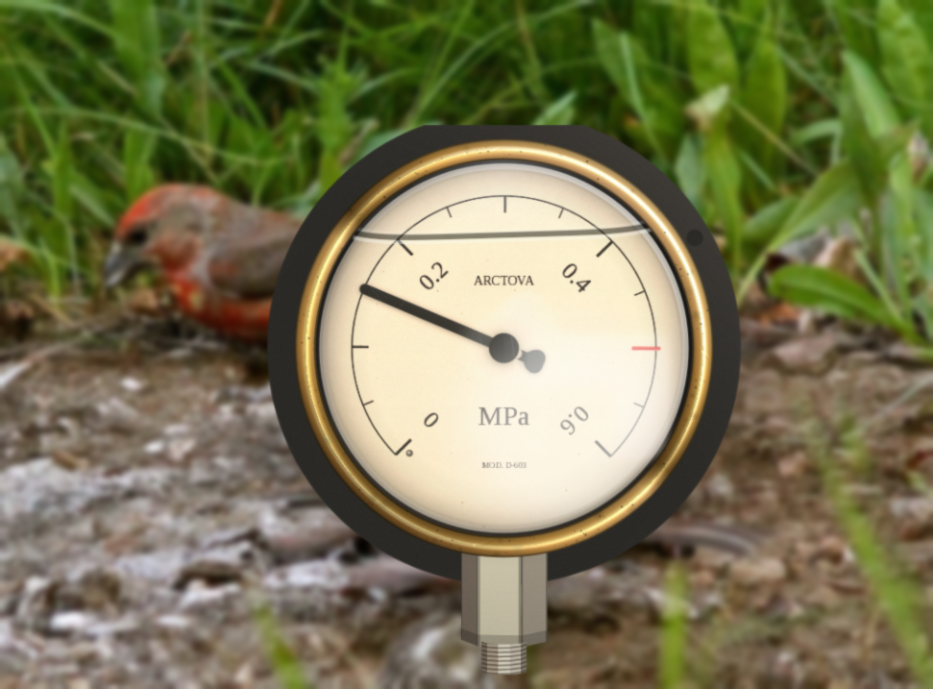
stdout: 0.15 MPa
